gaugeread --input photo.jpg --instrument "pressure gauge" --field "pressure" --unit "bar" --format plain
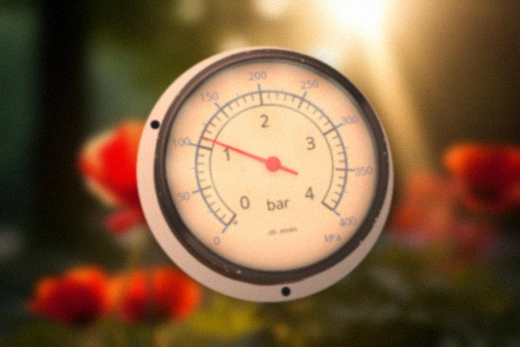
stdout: 1.1 bar
